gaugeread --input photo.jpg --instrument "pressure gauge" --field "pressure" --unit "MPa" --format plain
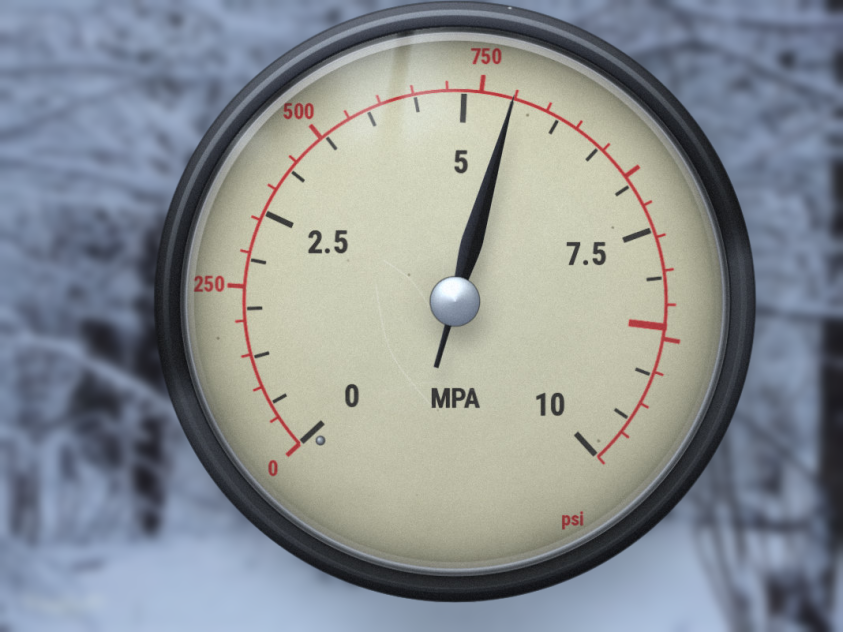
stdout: 5.5 MPa
